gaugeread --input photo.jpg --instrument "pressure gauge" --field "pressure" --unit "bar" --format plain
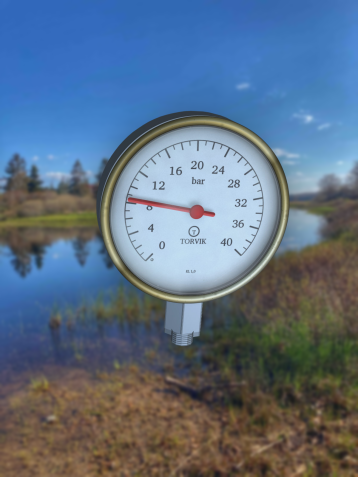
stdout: 8.5 bar
